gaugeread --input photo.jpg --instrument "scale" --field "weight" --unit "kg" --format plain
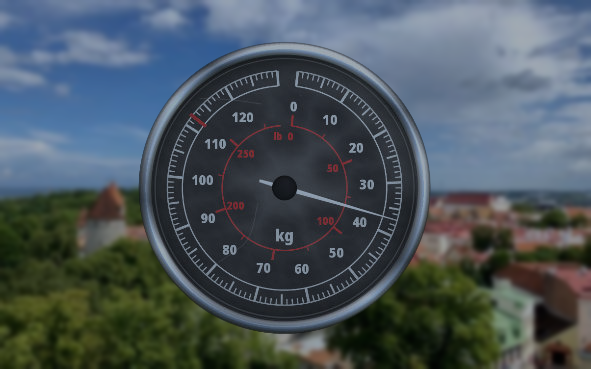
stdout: 37 kg
